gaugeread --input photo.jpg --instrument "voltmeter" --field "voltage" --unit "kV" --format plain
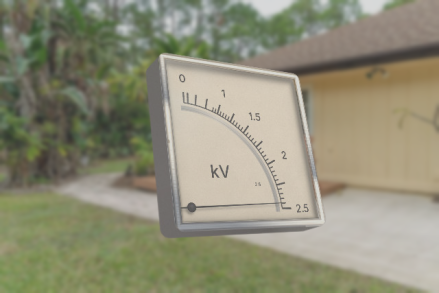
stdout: 2.45 kV
